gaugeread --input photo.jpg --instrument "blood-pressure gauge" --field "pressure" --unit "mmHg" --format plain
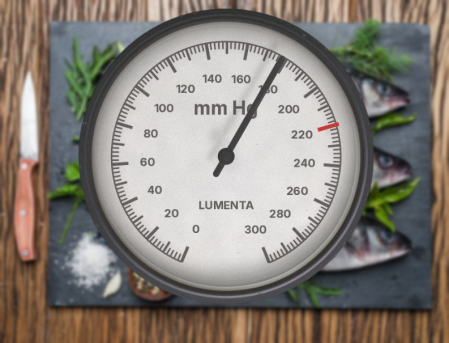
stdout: 178 mmHg
